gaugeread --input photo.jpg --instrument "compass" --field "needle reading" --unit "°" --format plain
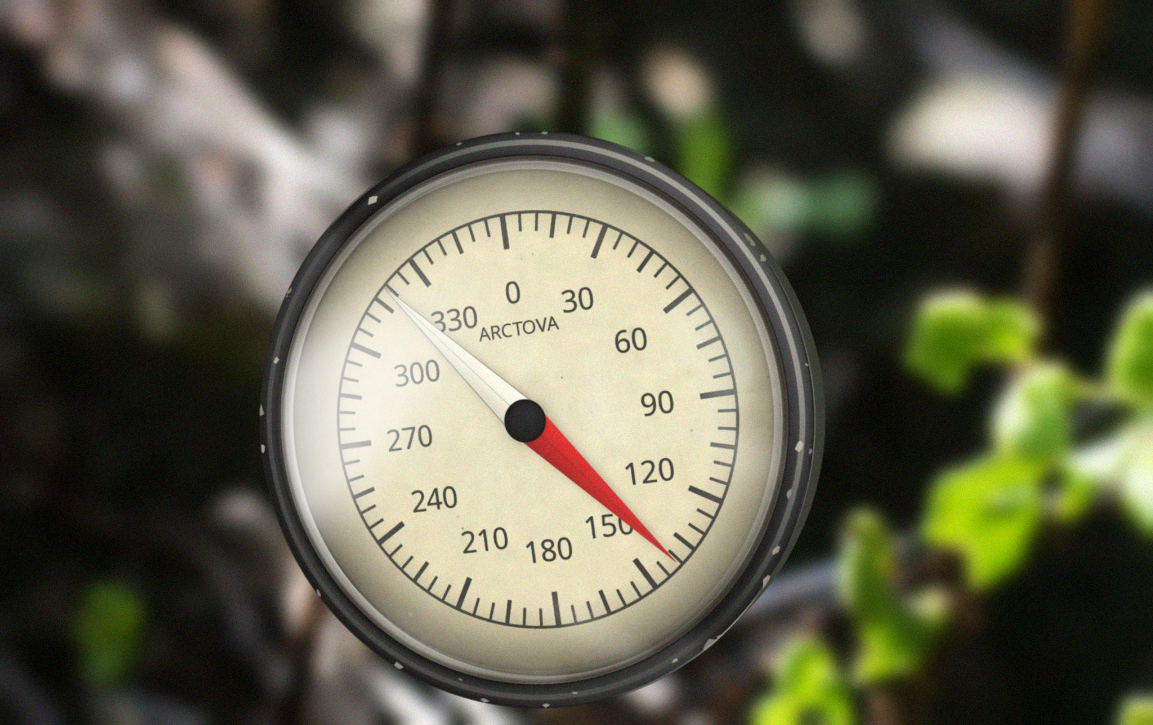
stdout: 140 °
